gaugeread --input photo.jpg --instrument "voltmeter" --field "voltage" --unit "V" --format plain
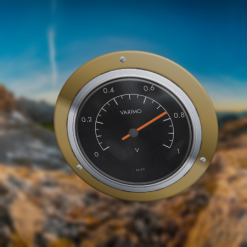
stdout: 0.75 V
